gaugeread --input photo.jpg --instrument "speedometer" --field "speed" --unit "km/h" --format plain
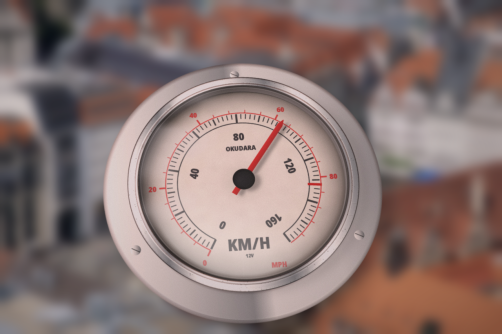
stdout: 100 km/h
